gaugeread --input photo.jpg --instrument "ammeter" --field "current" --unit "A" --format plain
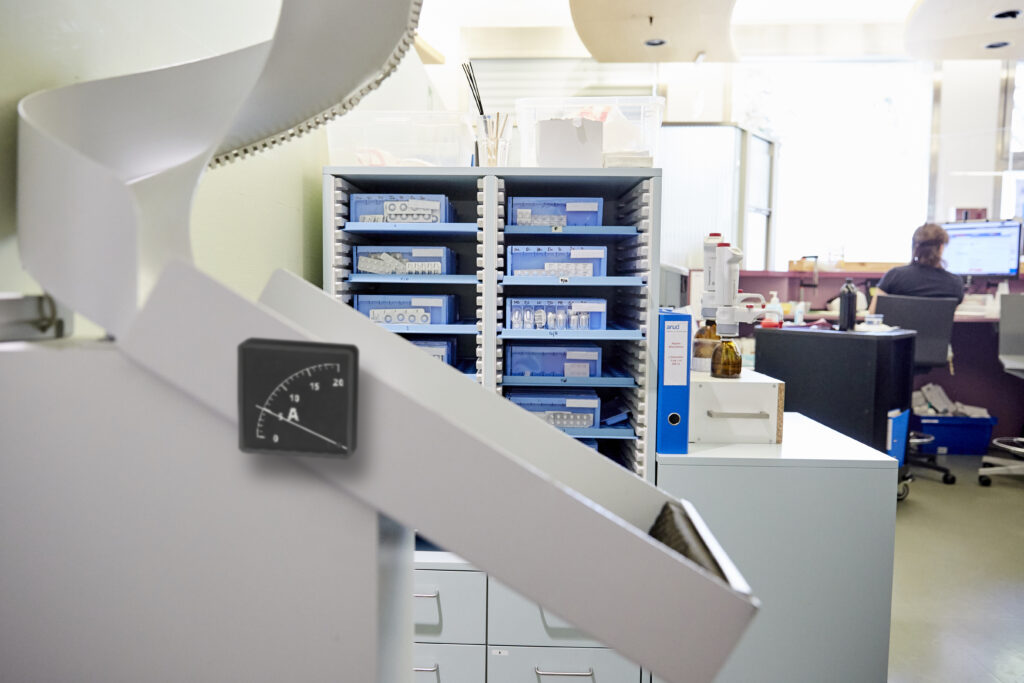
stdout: 5 A
